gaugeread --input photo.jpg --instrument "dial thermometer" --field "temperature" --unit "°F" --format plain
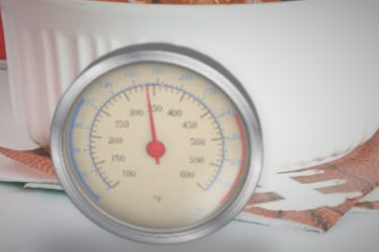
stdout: 340 °F
